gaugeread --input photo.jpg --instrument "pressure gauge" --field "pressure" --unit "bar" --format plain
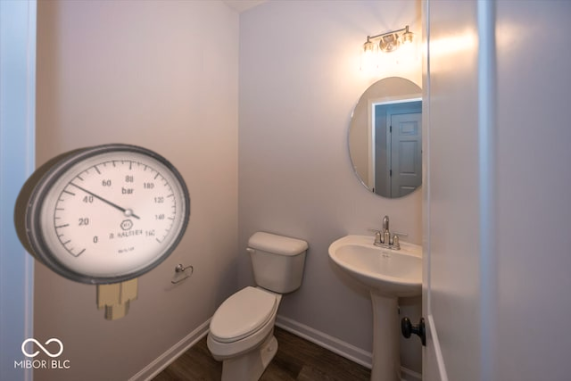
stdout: 45 bar
